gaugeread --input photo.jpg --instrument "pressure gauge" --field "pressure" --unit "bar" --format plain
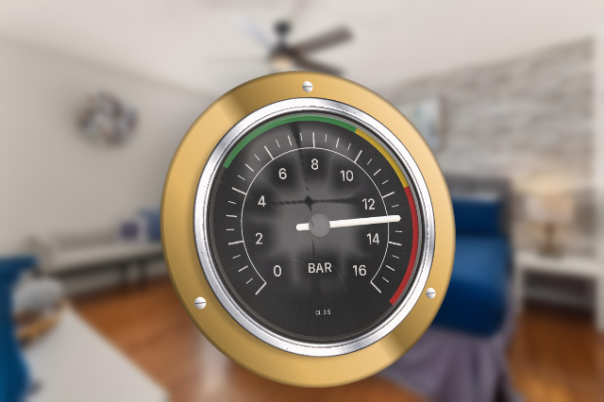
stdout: 13 bar
